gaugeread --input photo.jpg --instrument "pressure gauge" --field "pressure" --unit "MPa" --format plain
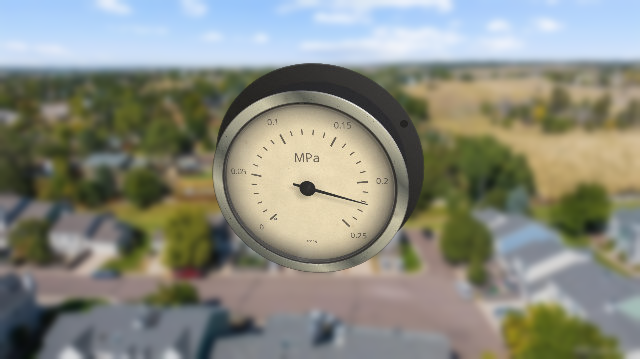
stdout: 0.22 MPa
